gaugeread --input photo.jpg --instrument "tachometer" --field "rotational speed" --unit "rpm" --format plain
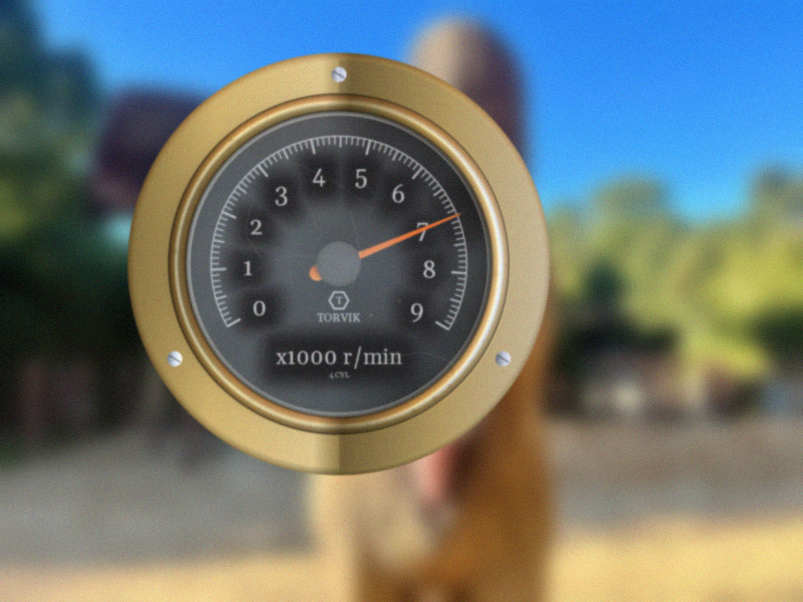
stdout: 7000 rpm
